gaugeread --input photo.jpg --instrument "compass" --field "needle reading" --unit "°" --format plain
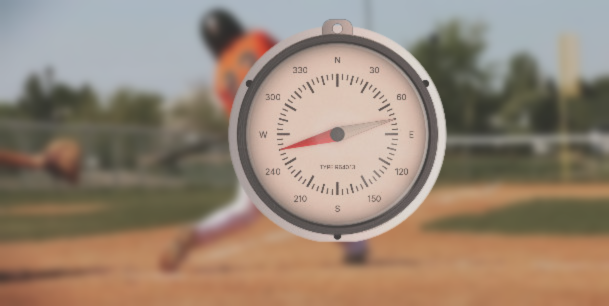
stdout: 255 °
